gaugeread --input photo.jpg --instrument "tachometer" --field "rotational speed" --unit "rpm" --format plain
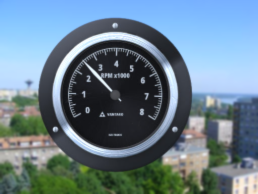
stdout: 2500 rpm
